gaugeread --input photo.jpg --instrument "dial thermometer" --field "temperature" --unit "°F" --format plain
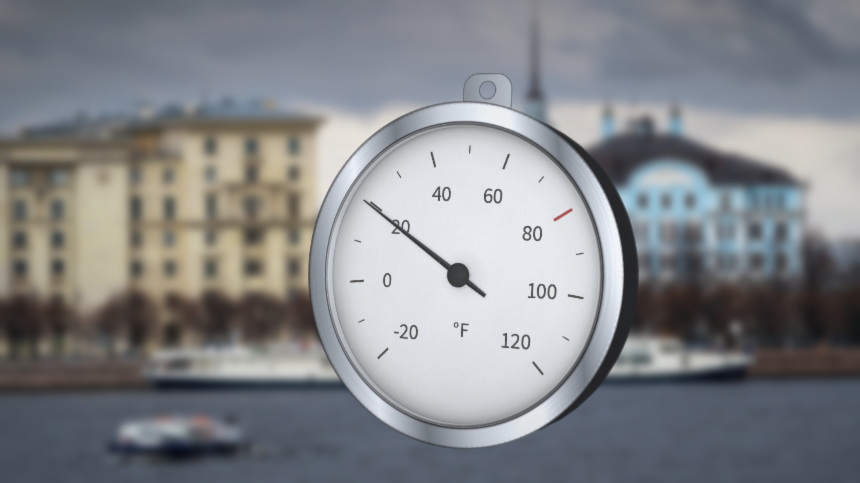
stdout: 20 °F
